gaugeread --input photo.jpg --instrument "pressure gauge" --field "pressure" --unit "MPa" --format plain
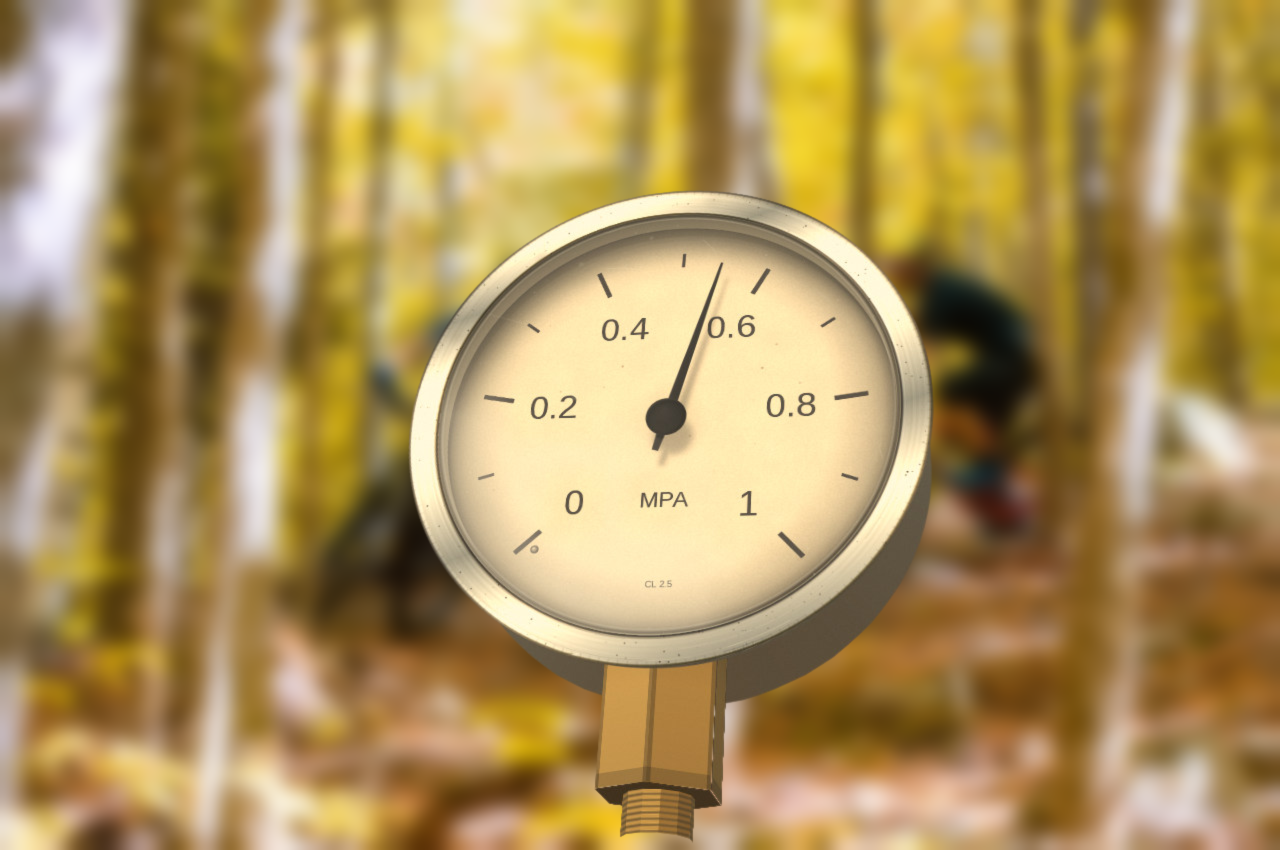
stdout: 0.55 MPa
